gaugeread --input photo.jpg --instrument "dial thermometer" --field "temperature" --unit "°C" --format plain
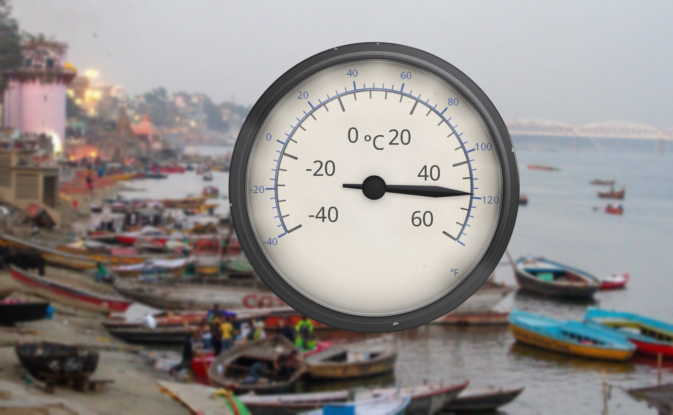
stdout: 48 °C
